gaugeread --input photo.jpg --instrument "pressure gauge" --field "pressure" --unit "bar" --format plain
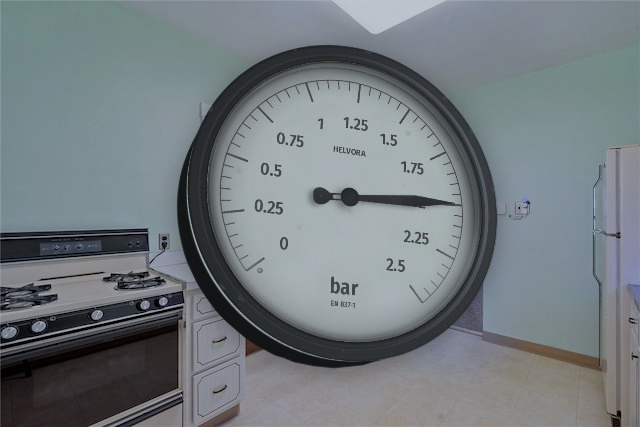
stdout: 2 bar
